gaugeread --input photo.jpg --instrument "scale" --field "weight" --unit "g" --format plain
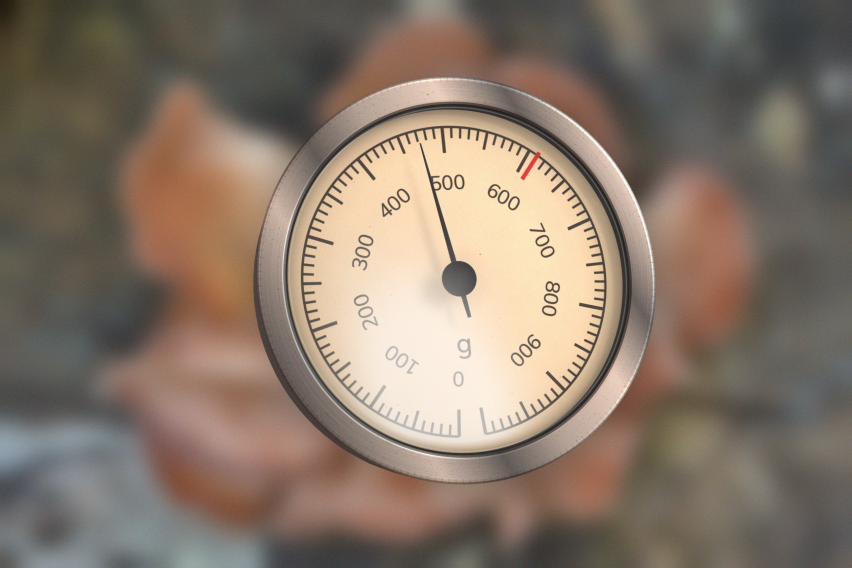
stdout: 470 g
